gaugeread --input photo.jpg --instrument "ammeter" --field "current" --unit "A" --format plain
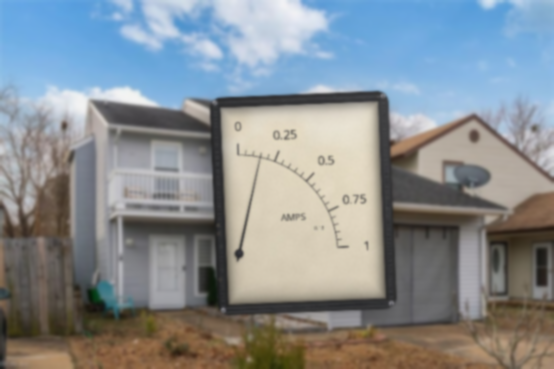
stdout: 0.15 A
